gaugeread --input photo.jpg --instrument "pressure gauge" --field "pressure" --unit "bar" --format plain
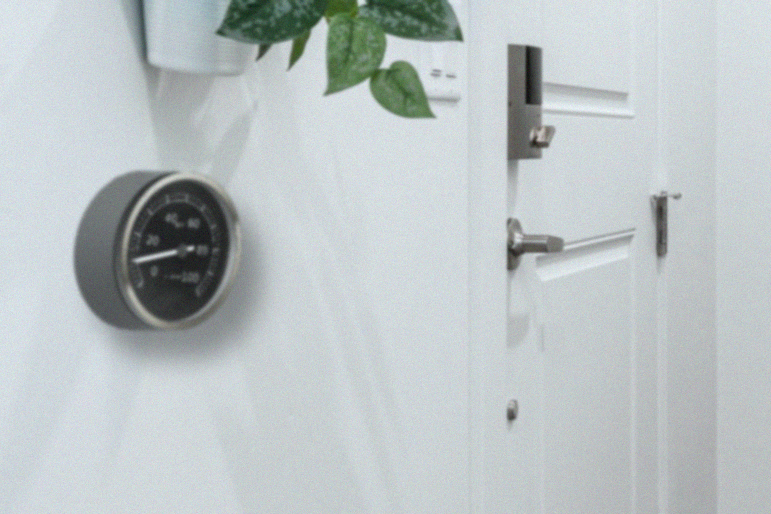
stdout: 10 bar
